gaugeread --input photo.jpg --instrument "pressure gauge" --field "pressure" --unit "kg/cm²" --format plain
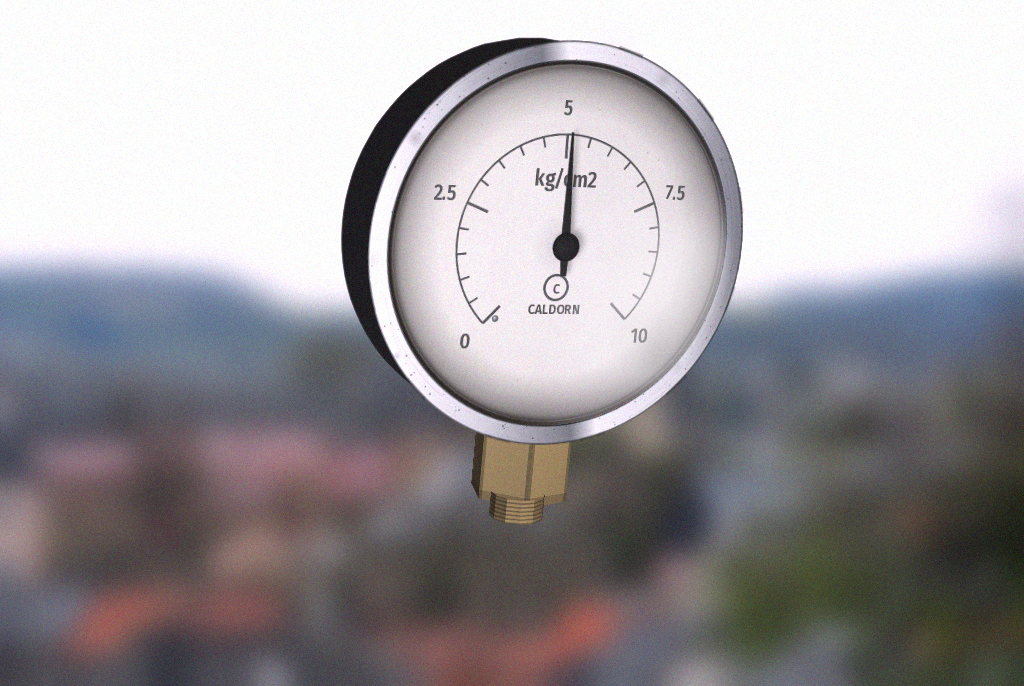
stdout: 5 kg/cm²
